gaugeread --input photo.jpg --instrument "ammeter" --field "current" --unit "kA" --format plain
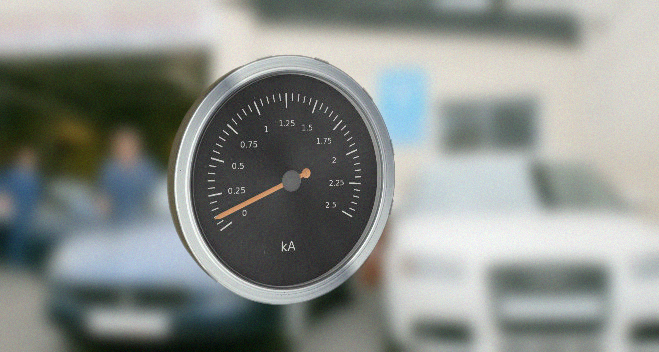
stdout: 0.1 kA
